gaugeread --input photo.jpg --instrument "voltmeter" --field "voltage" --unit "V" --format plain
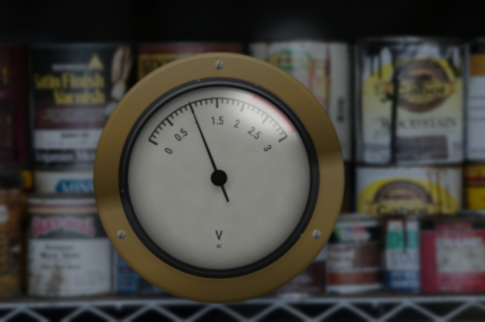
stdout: 1 V
